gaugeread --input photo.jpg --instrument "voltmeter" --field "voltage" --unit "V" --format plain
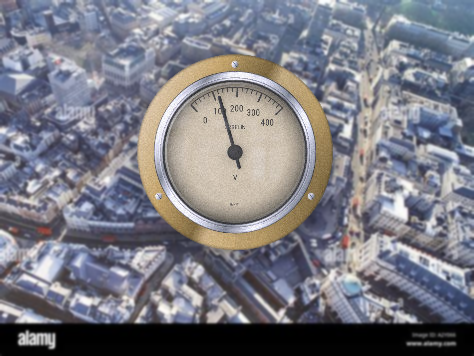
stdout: 120 V
